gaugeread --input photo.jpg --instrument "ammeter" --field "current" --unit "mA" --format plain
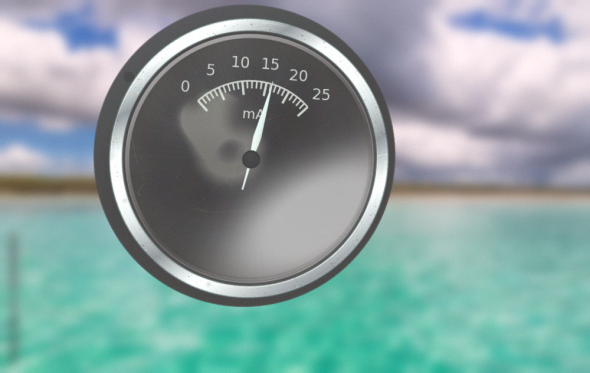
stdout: 16 mA
